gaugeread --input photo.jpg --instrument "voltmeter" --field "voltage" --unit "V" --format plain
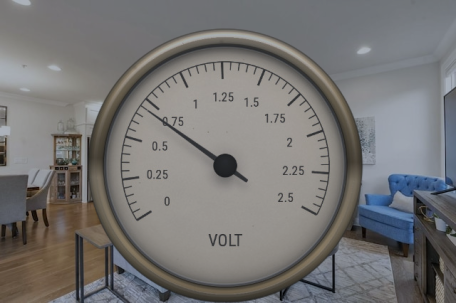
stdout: 0.7 V
